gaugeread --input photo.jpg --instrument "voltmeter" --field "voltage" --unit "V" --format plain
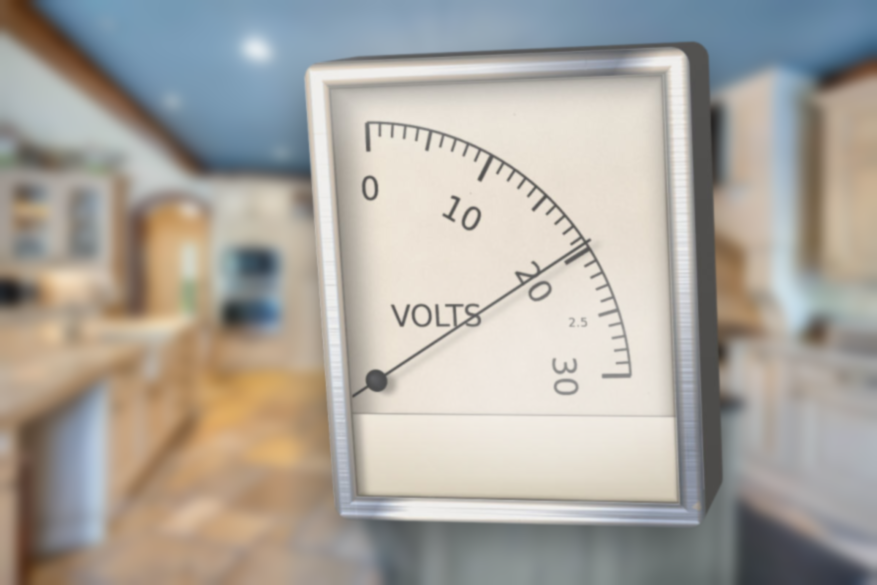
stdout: 19.5 V
